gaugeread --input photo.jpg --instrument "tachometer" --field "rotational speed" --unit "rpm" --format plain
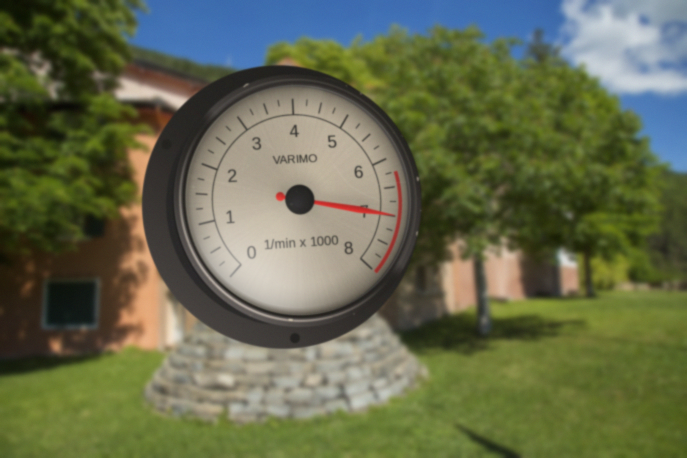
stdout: 7000 rpm
